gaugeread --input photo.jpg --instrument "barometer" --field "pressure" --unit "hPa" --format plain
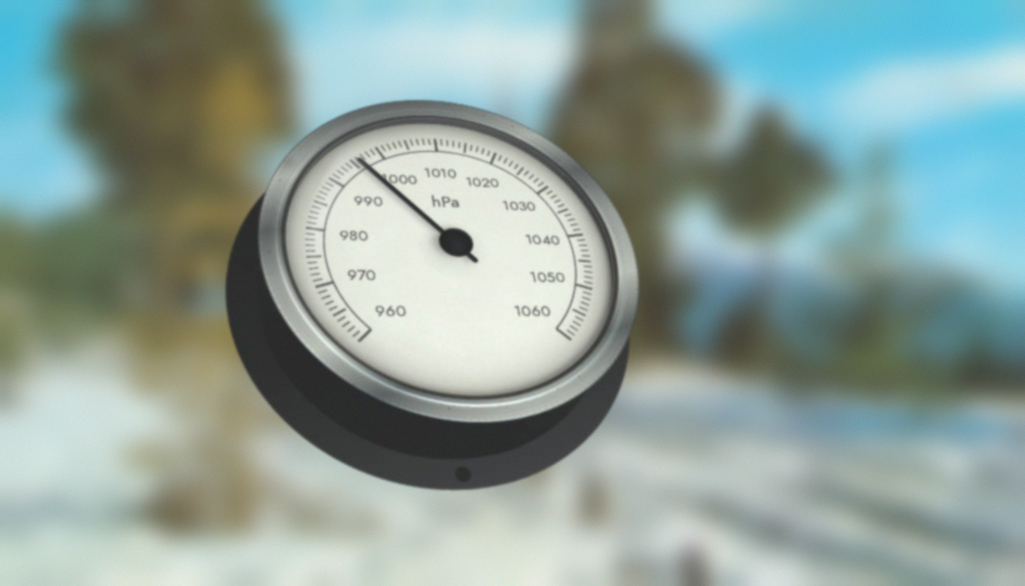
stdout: 995 hPa
